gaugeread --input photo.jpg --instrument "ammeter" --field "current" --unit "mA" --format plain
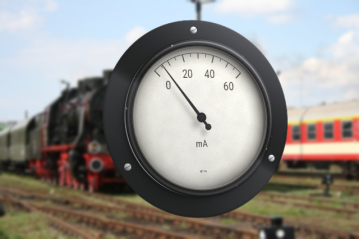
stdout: 5 mA
